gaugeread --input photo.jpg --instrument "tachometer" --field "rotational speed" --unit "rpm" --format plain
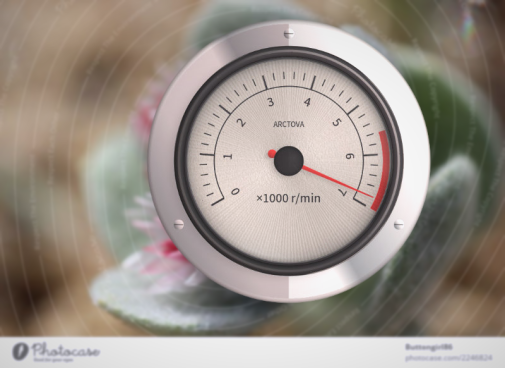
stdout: 6800 rpm
